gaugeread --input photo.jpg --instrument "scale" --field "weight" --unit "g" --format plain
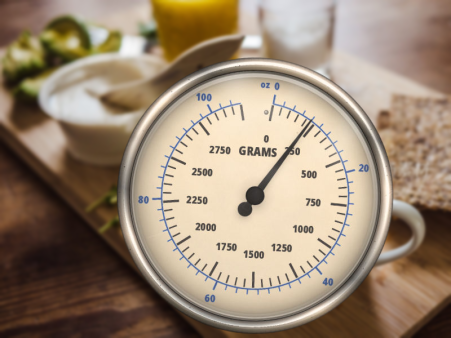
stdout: 225 g
